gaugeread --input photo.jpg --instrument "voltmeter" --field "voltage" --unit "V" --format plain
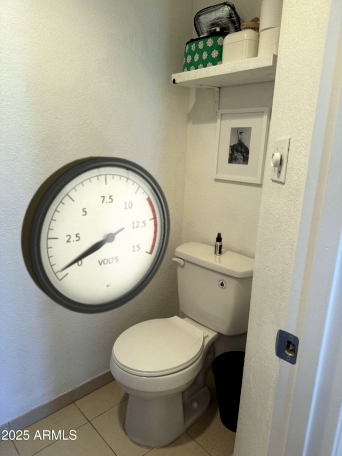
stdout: 0.5 V
